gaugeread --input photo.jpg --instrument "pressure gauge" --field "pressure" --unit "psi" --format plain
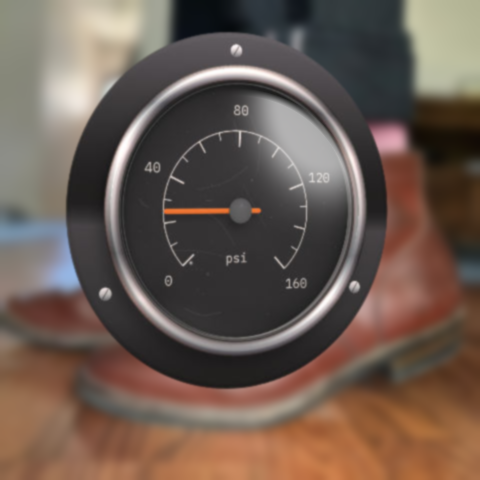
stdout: 25 psi
